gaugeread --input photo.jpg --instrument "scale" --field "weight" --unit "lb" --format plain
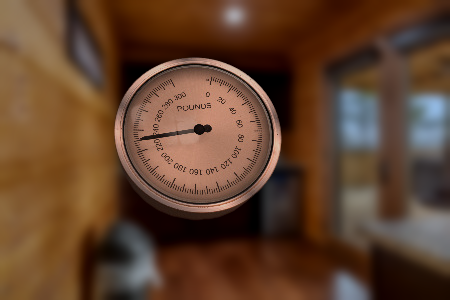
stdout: 230 lb
